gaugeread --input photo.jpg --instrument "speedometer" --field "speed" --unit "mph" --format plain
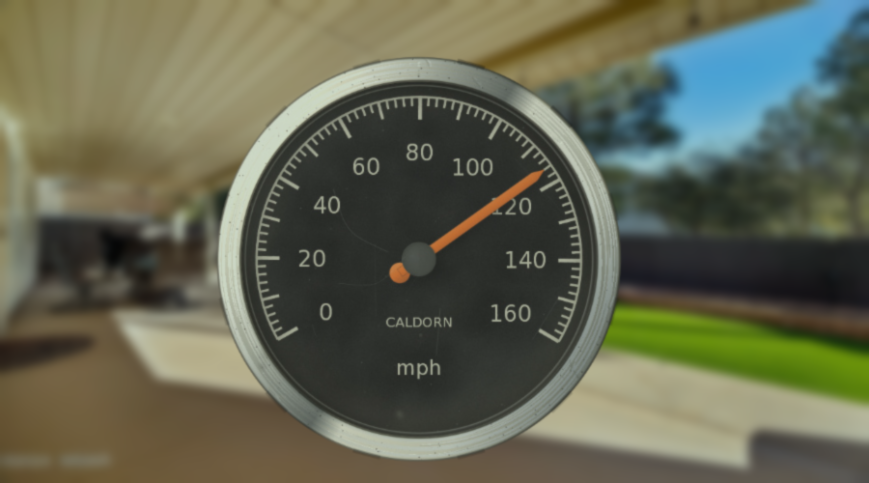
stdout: 116 mph
